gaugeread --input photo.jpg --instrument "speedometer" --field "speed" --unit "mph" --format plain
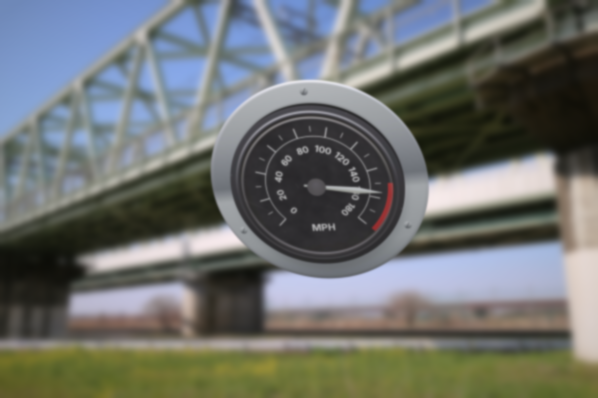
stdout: 155 mph
